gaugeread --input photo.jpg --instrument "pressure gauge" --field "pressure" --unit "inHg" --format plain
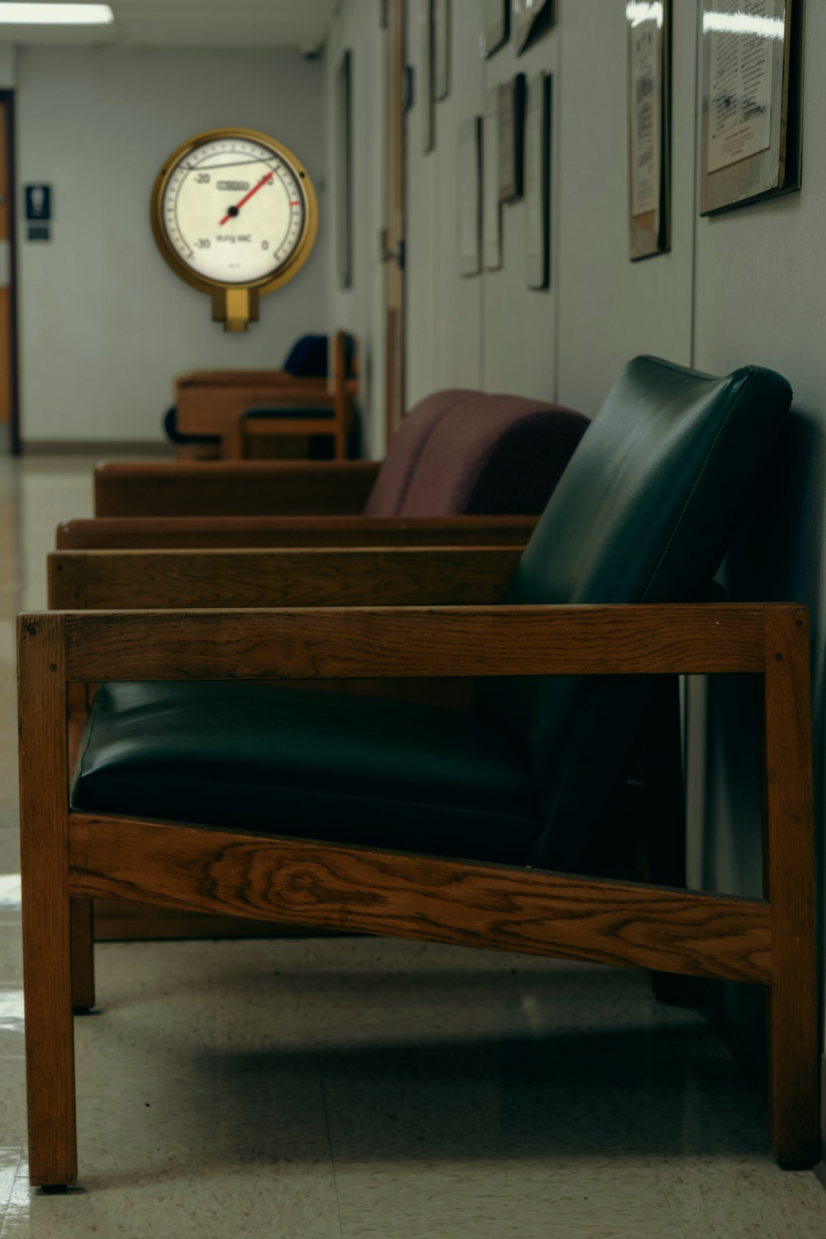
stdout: -10 inHg
